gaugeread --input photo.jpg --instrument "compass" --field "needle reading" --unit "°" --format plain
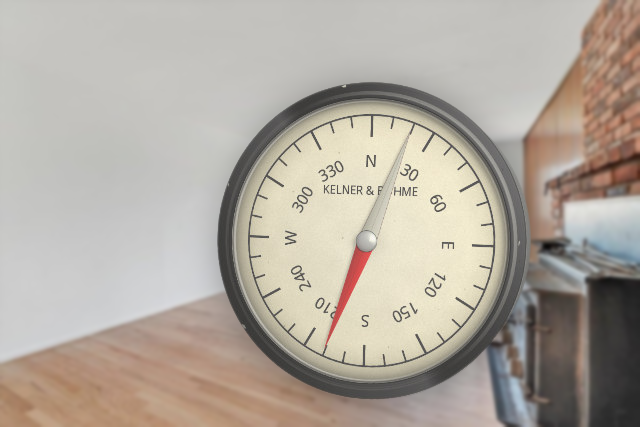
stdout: 200 °
